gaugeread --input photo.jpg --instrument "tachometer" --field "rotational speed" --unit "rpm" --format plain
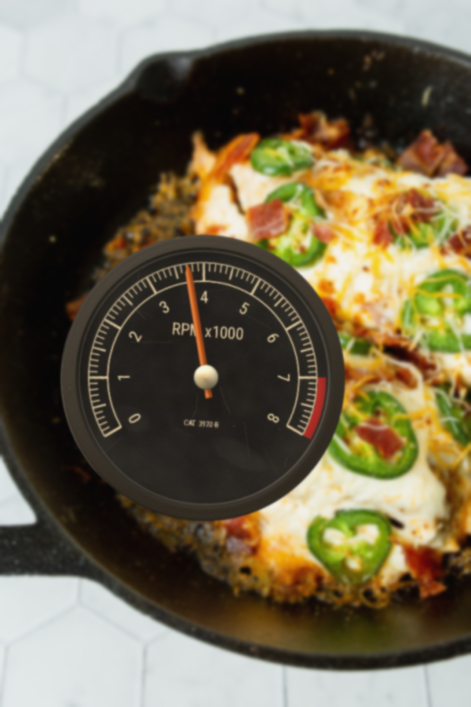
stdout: 3700 rpm
